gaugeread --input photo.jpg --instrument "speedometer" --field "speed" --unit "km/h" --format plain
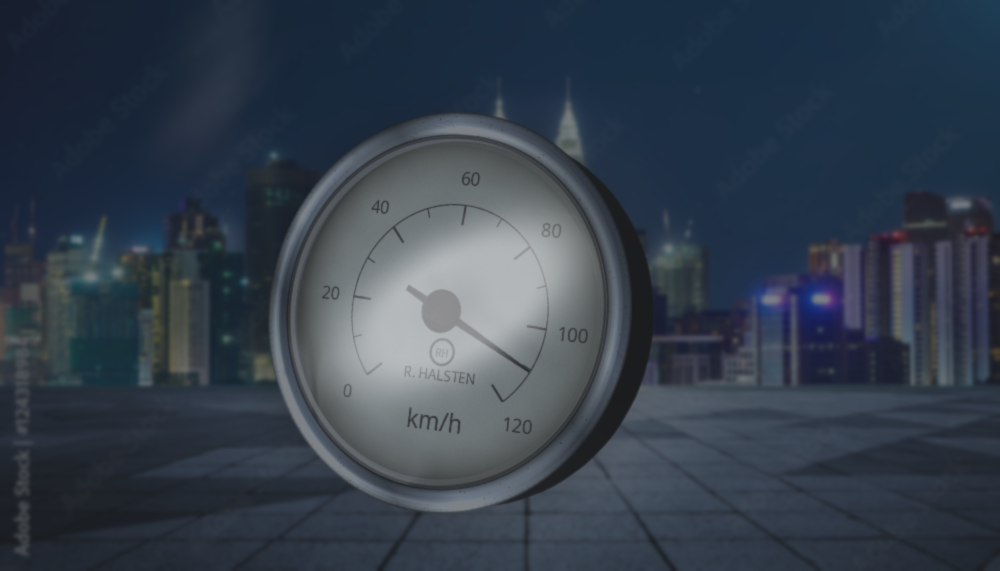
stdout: 110 km/h
